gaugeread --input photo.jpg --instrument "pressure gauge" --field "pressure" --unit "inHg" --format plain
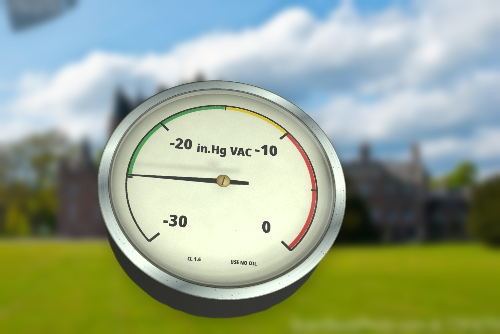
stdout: -25 inHg
